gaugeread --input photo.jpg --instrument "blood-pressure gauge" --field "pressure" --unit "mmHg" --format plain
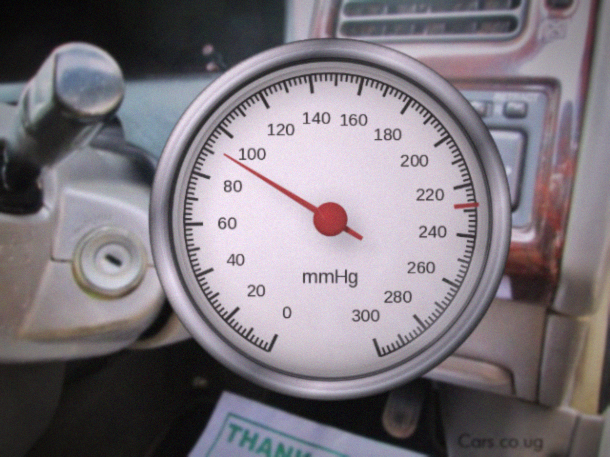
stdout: 92 mmHg
